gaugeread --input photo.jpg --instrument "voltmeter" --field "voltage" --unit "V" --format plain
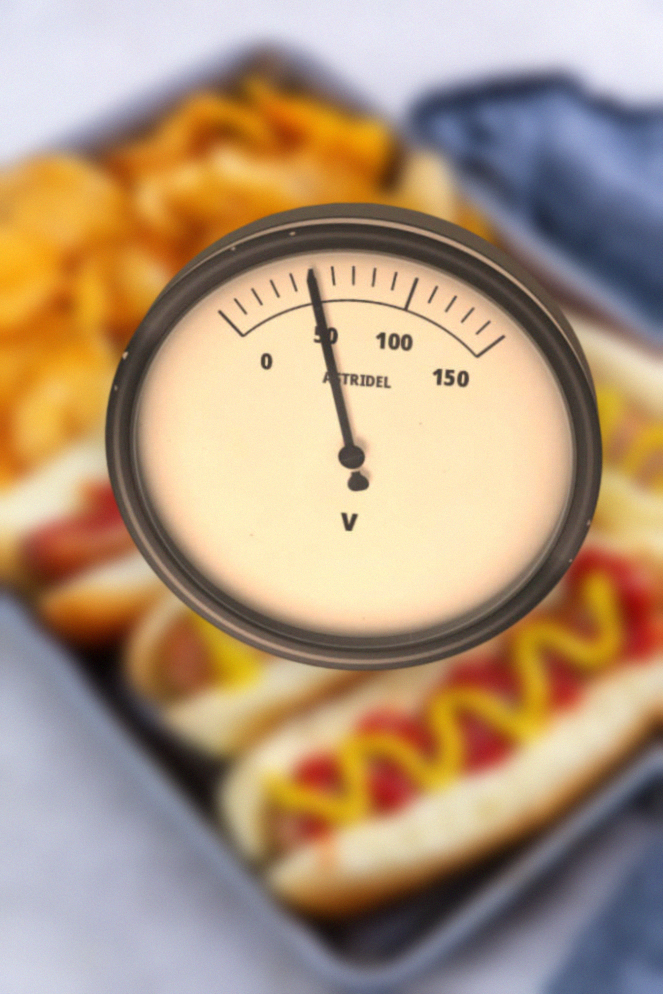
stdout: 50 V
